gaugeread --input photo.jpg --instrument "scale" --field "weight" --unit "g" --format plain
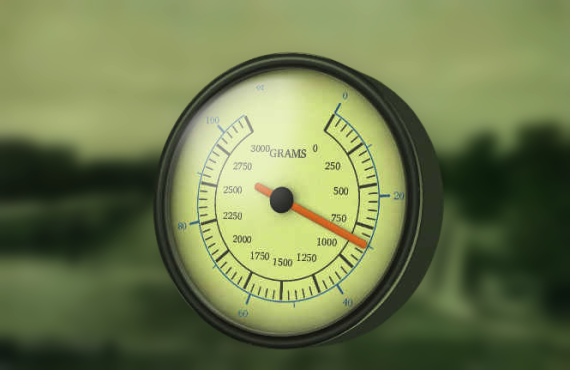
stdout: 850 g
